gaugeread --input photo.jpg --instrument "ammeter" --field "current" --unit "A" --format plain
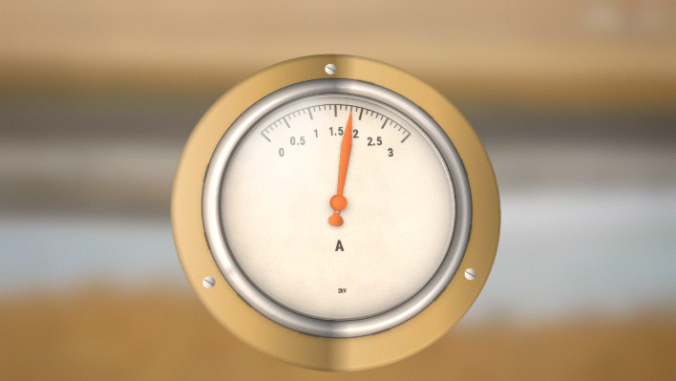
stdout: 1.8 A
